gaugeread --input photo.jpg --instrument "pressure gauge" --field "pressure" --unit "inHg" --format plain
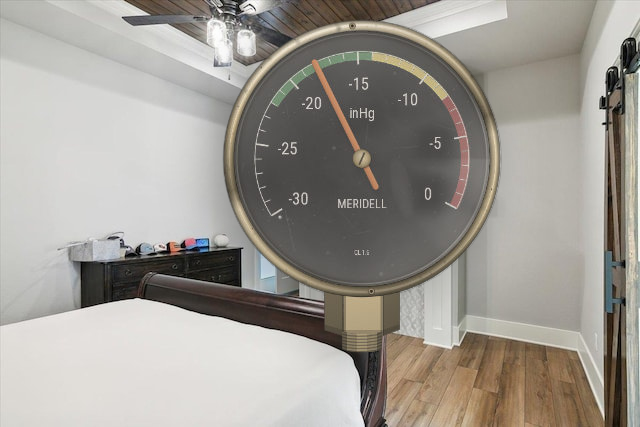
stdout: -18 inHg
